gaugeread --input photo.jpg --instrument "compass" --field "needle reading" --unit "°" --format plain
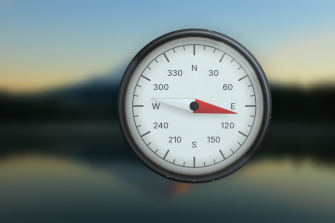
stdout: 100 °
